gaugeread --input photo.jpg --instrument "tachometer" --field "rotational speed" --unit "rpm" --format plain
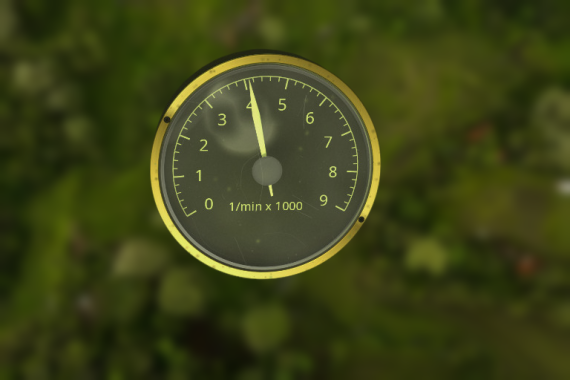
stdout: 4100 rpm
